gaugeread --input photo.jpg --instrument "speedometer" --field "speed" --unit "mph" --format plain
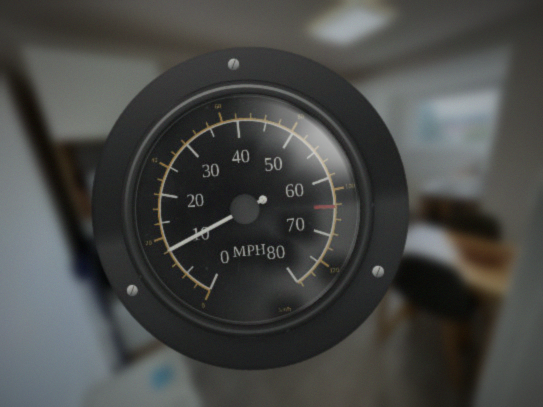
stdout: 10 mph
